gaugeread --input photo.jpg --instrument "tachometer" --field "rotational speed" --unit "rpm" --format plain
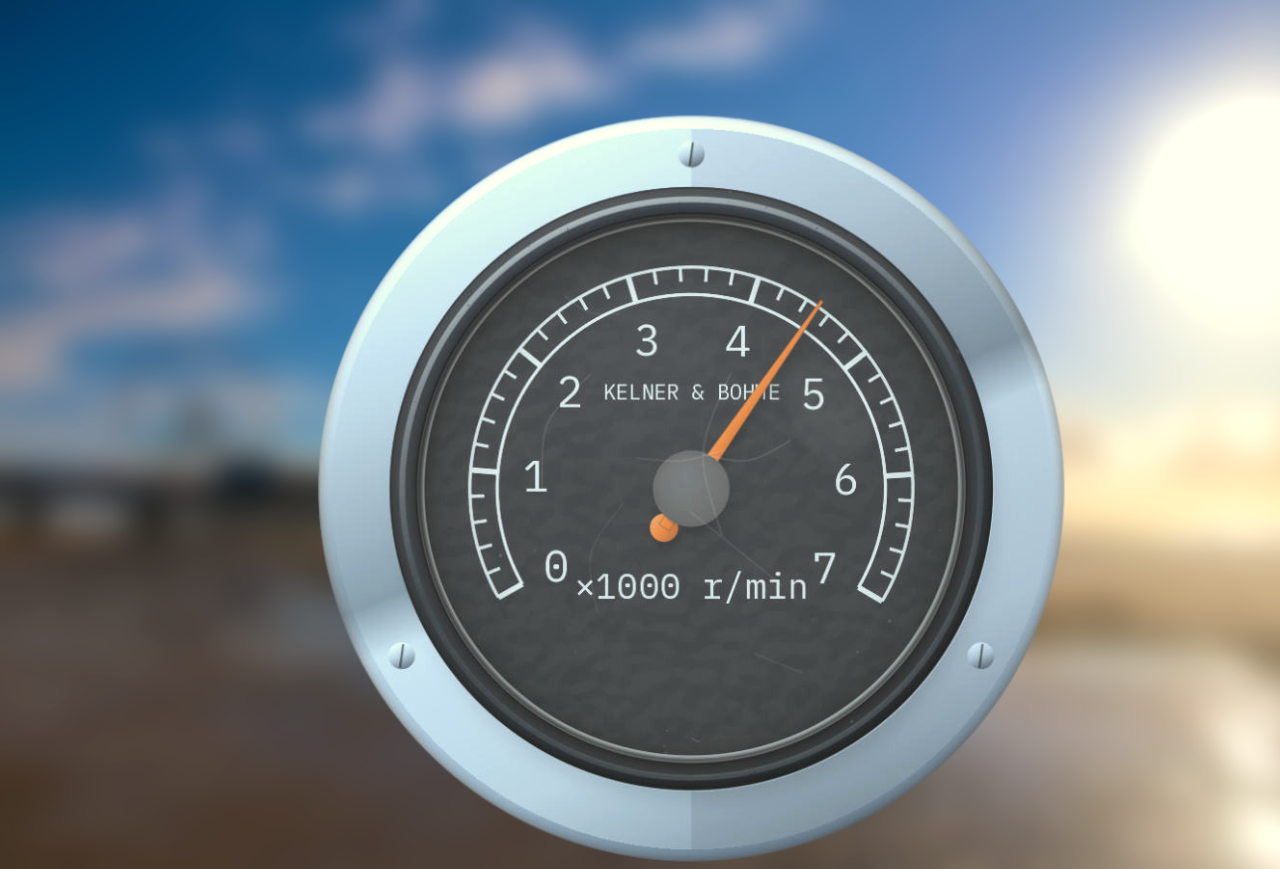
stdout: 4500 rpm
